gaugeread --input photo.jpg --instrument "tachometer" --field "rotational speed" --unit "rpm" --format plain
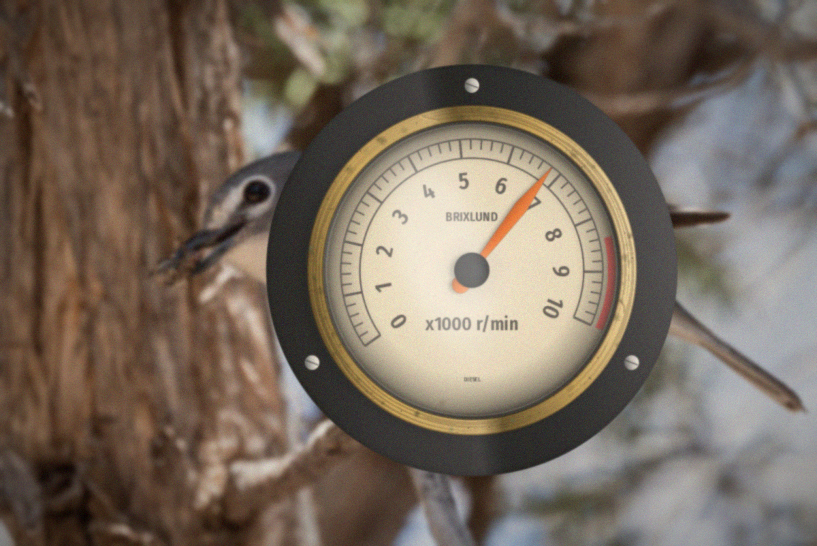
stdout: 6800 rpm
